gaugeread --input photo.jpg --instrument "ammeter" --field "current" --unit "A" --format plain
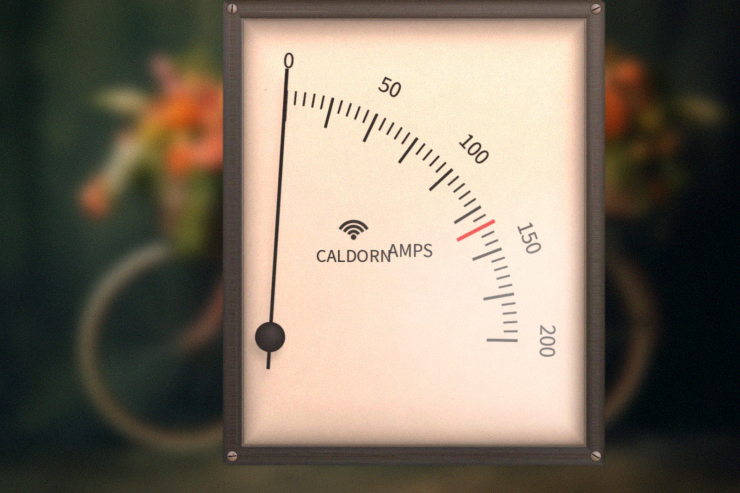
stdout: 0 A
